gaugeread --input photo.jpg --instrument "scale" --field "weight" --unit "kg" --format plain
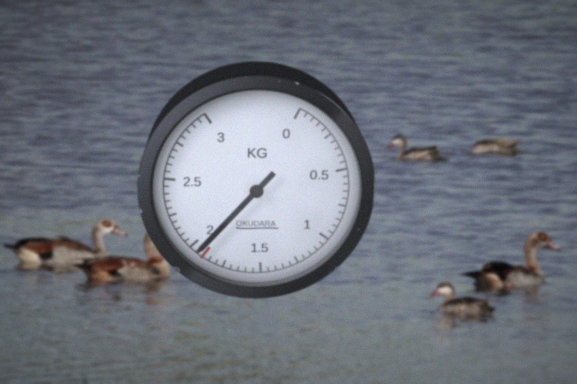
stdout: 1.95 kg
